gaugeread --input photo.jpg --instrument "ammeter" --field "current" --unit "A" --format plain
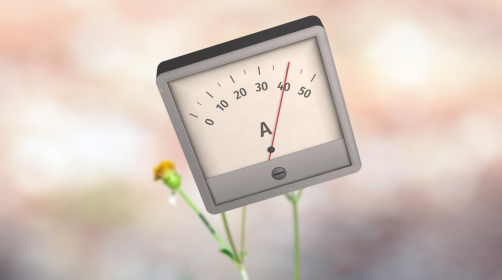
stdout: 40 A
